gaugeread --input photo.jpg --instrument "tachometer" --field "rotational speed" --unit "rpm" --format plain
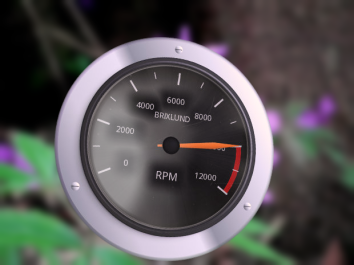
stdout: 10000 rpm
